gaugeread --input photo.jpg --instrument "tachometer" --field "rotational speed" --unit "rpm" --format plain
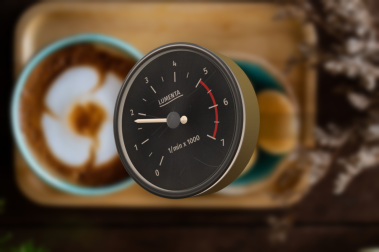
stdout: 1750 rpm
